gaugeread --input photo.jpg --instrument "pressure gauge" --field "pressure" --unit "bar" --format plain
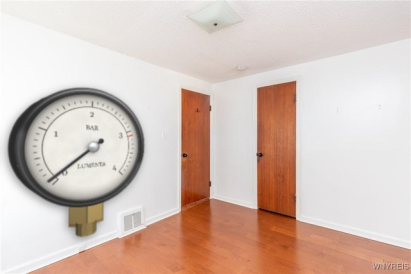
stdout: 0.1 bar
